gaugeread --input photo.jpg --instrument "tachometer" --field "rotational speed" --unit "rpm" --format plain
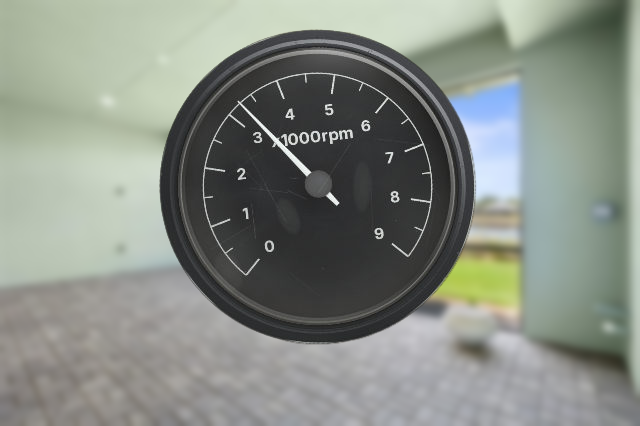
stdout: 3250 rpm
